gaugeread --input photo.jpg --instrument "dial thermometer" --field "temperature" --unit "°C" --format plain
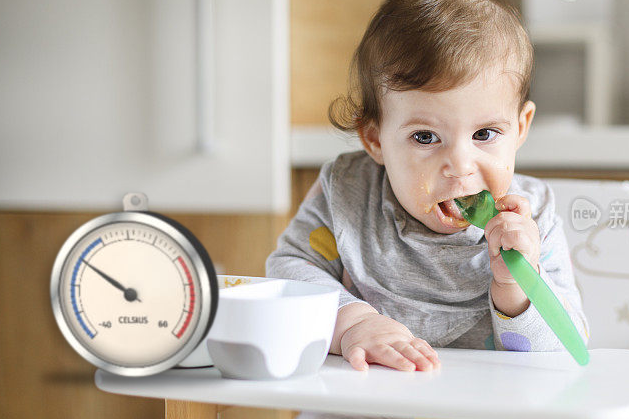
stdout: -10 °C
